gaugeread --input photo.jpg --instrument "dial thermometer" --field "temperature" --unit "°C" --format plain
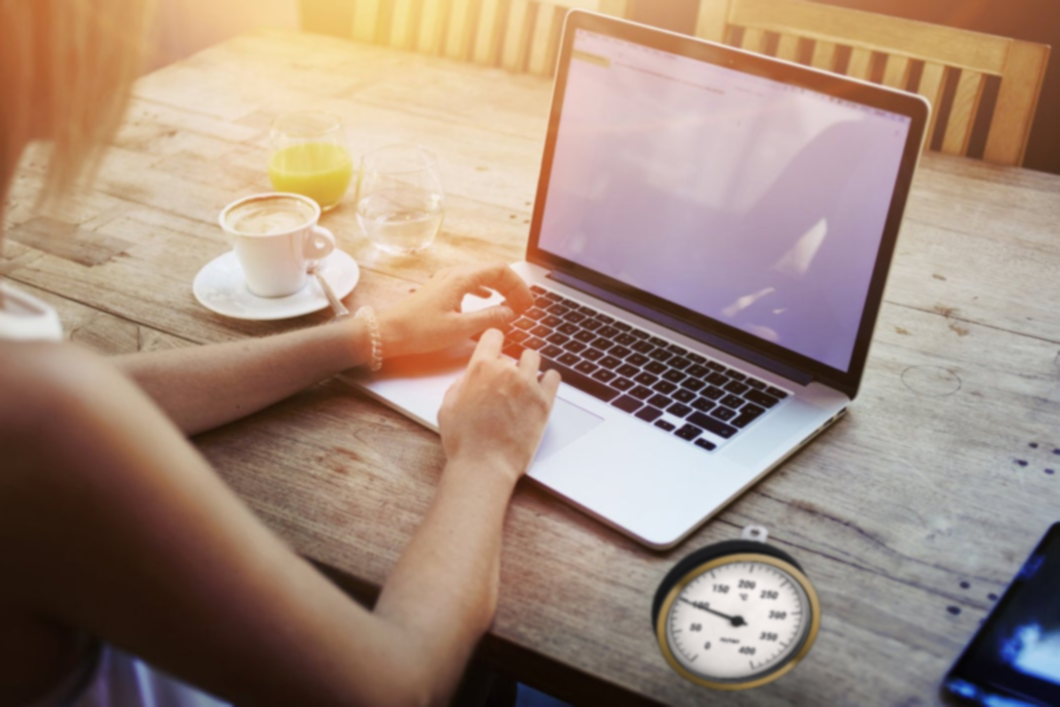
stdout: 100 °C
